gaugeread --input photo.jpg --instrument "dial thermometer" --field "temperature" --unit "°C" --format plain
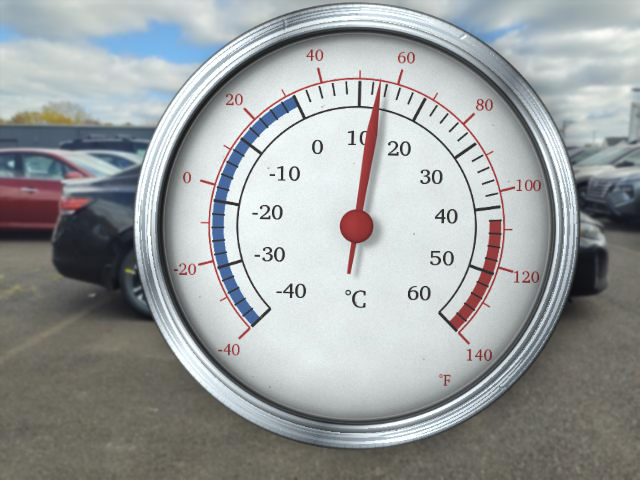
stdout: 13 °C
